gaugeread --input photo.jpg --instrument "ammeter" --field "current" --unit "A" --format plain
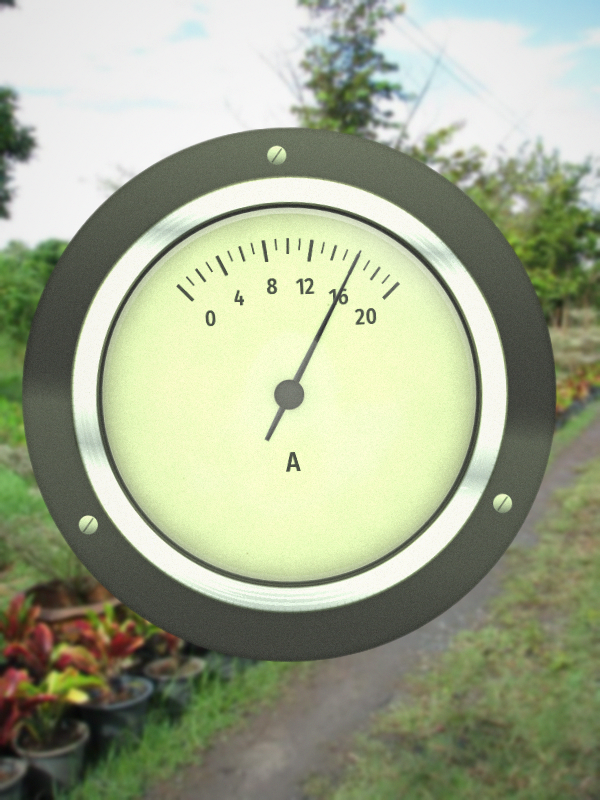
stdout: 16 A
